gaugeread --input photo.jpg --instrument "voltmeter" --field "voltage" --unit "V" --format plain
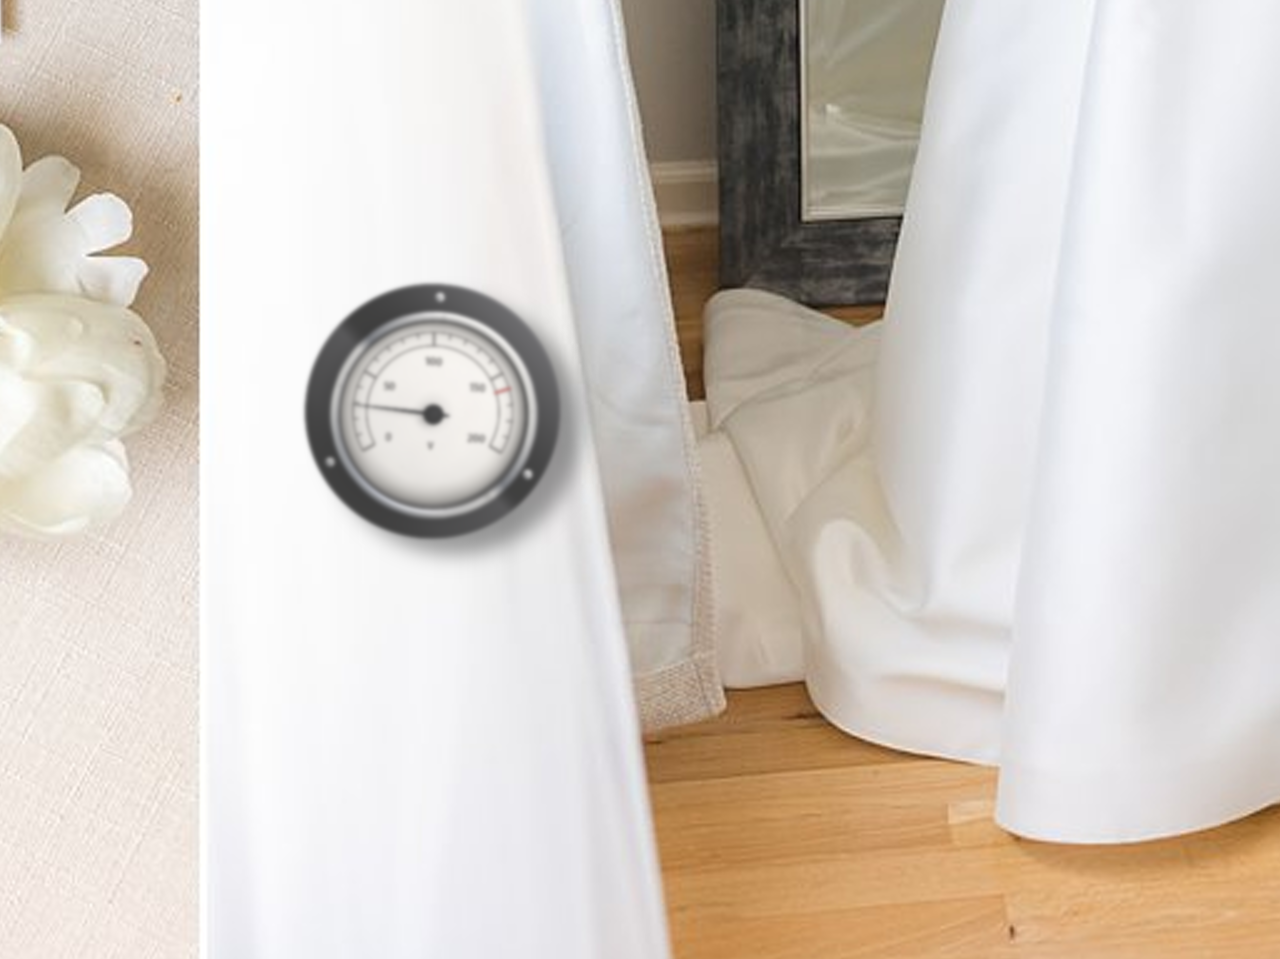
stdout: 30 V
